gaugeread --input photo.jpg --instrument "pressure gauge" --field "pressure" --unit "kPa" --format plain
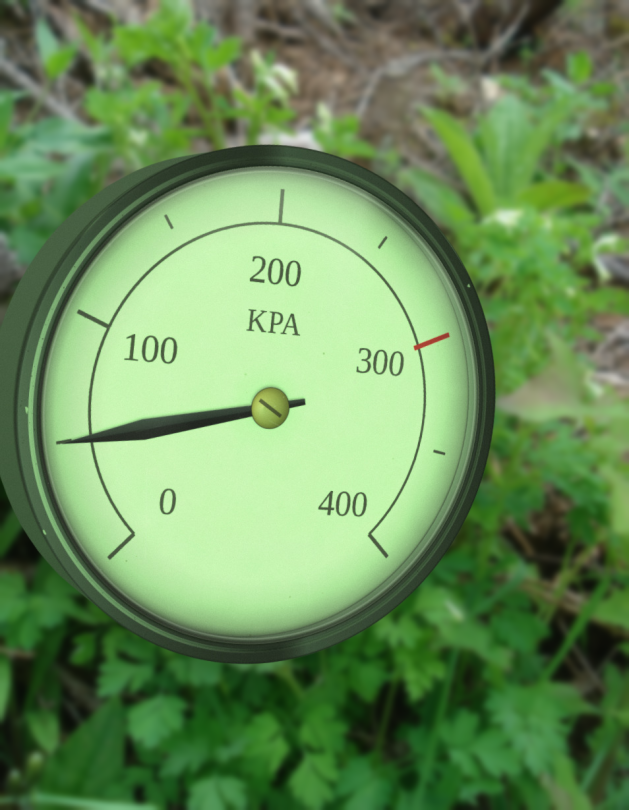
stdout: 50 kPa
